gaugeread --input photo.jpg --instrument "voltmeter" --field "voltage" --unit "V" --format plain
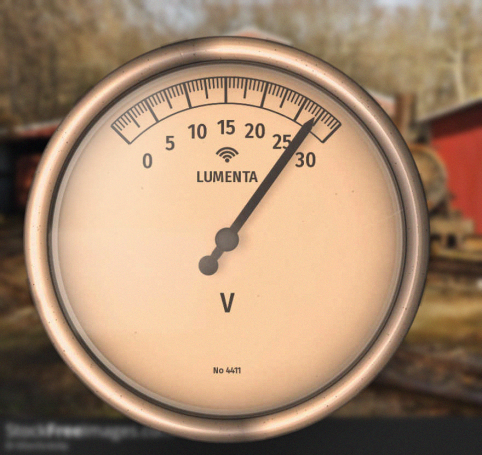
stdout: 27 V
